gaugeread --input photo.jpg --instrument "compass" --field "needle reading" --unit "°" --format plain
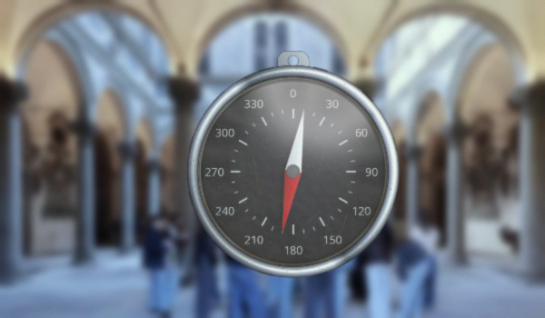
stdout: 190 °
